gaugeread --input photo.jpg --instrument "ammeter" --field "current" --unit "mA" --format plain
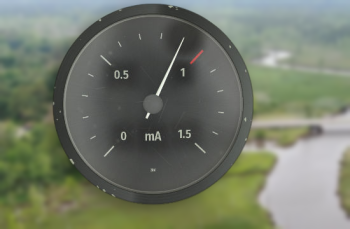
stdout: 0.9 mA
